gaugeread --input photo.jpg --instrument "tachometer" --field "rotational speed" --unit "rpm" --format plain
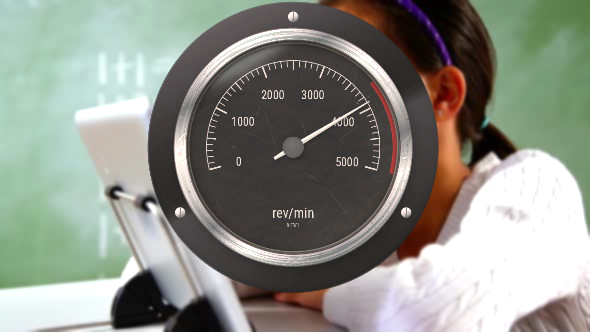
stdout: 3900 rpm
